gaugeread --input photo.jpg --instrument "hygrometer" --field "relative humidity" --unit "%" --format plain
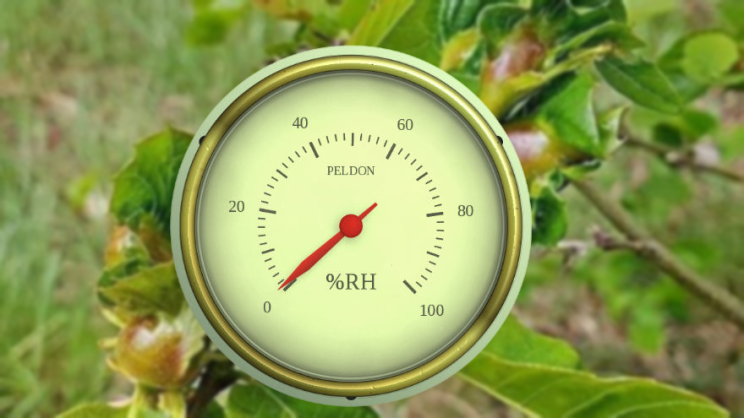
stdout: 1 %
